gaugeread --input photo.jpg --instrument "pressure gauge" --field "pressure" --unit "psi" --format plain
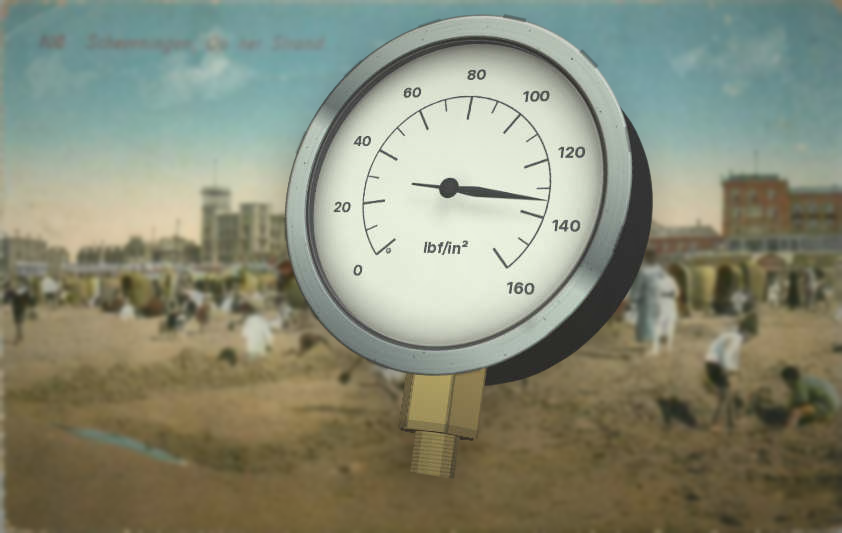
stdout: 135 psi
